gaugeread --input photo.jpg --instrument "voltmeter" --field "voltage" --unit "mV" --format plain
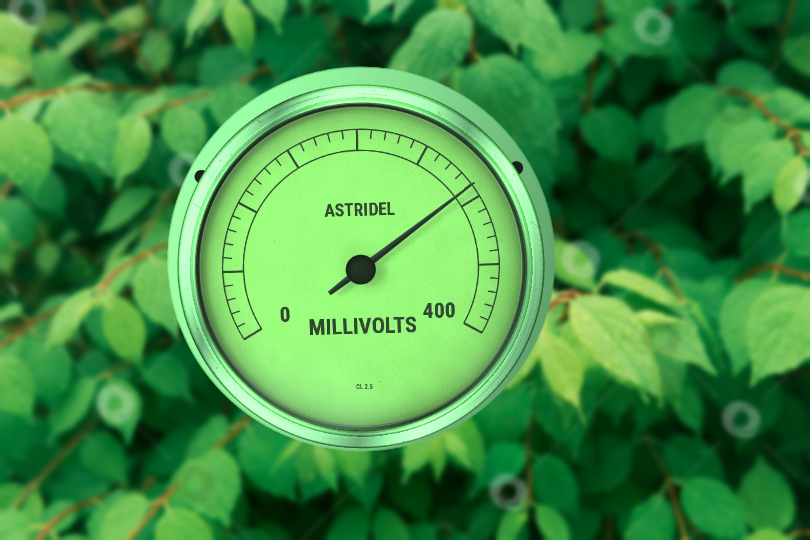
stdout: 290 mV
